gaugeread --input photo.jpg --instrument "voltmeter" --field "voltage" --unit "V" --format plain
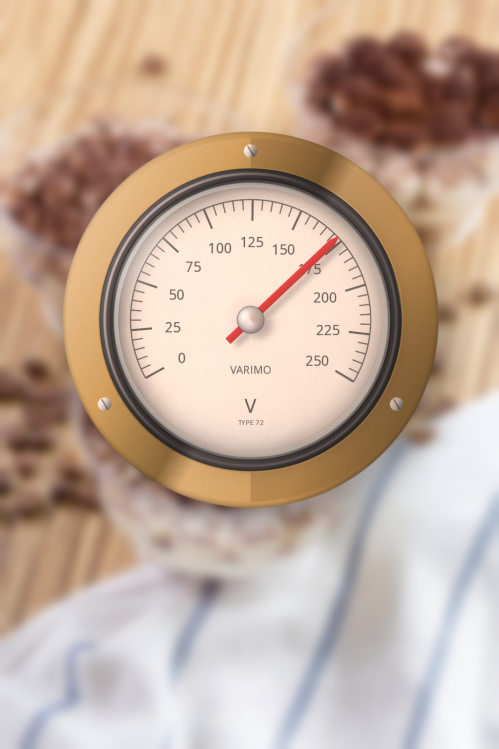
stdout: 172.5 V
